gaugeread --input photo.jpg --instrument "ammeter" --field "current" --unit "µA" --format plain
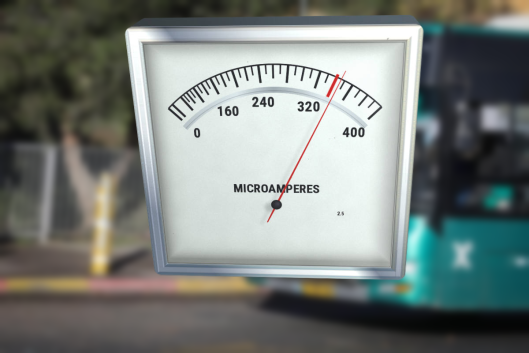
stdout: 345 µA
